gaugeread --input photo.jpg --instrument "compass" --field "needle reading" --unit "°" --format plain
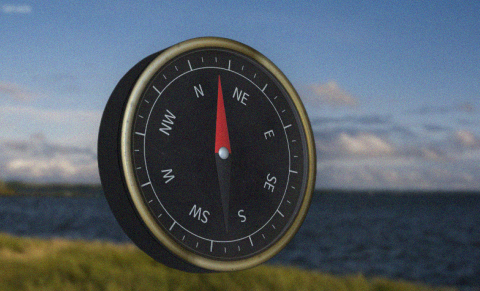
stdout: 20 °
